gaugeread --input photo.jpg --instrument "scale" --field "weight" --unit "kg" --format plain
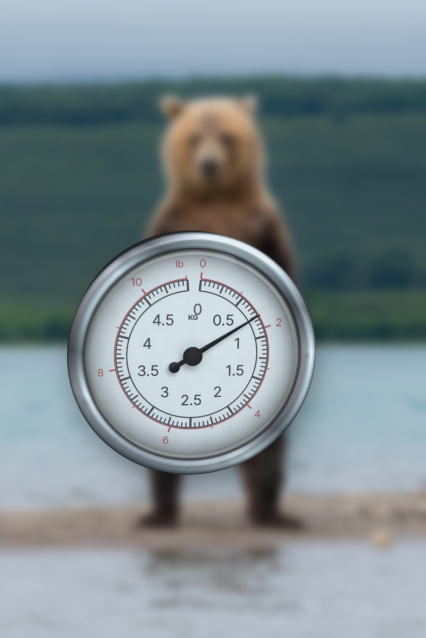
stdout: 0.75 kg
